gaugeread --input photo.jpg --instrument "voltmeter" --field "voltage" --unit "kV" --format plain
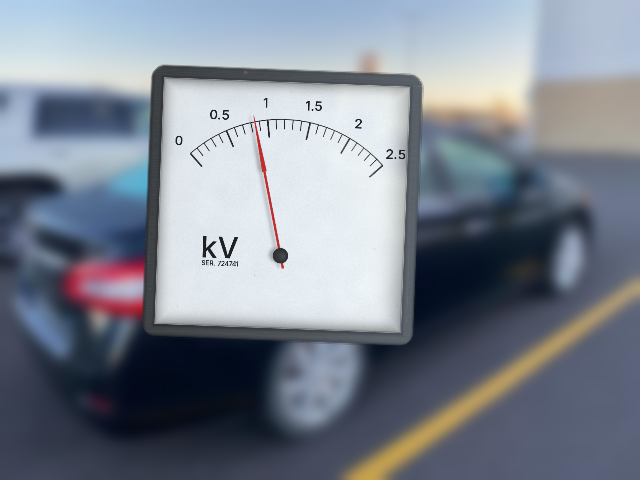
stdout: 0.85 kV
